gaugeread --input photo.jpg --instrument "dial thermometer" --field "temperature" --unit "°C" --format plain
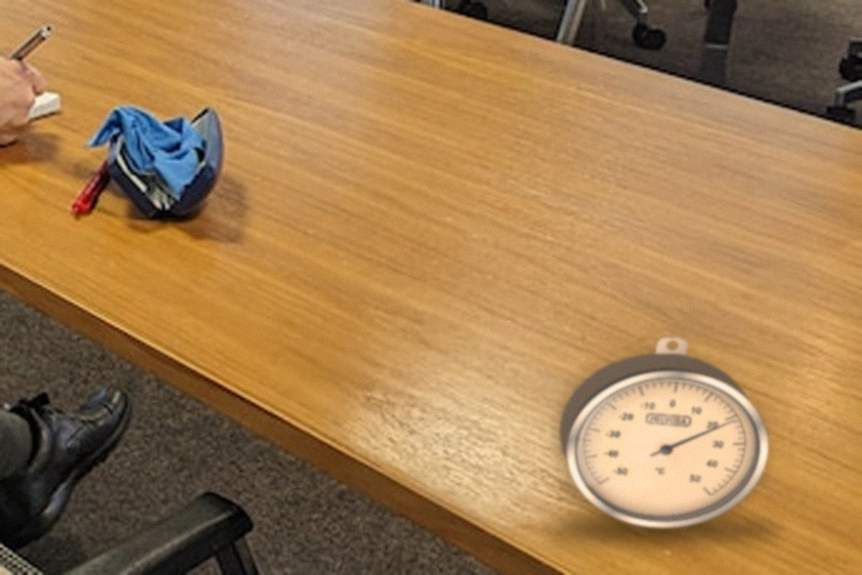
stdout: 20 °C
